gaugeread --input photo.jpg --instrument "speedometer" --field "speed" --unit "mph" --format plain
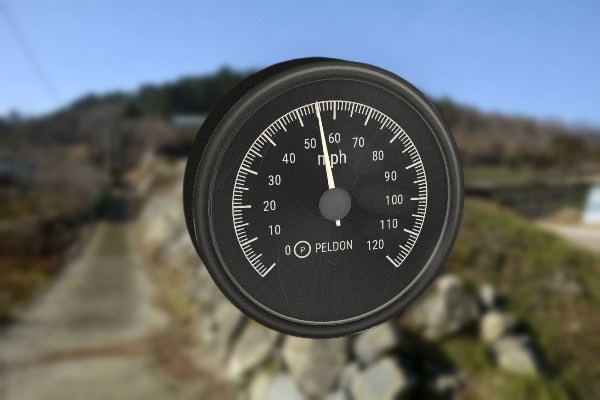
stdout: 55 mph
